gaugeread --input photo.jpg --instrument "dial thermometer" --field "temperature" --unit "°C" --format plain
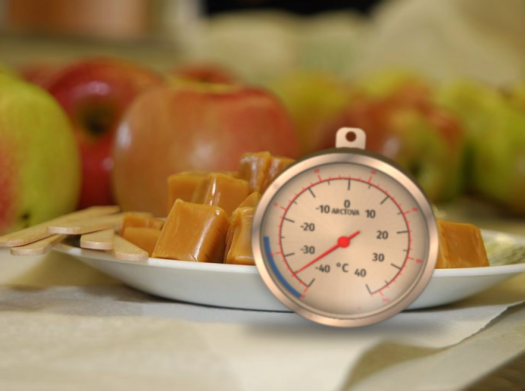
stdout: -35 °C
